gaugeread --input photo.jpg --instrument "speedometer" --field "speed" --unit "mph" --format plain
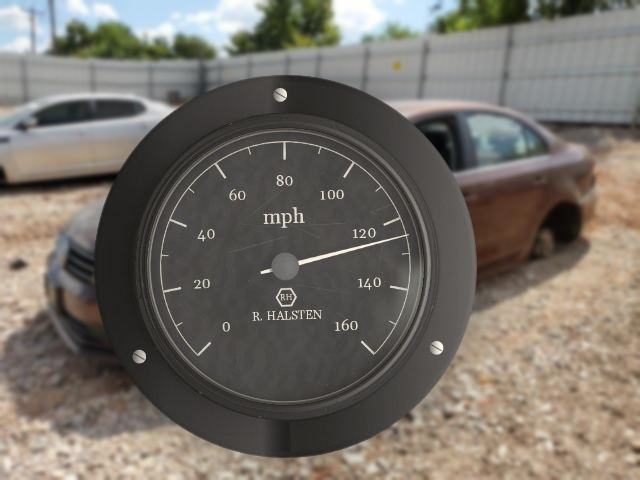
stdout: 125 mph
